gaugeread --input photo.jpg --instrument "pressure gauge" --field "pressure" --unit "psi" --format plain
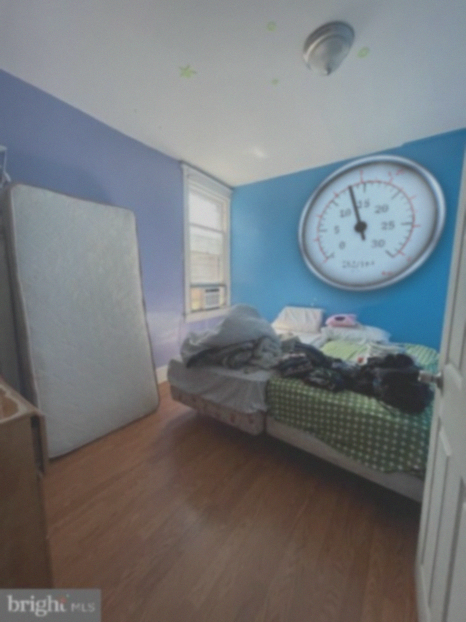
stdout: 13 psi
